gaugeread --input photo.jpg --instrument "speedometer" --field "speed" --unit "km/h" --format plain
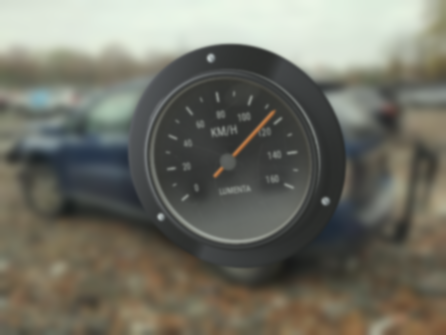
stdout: 115 km/h
